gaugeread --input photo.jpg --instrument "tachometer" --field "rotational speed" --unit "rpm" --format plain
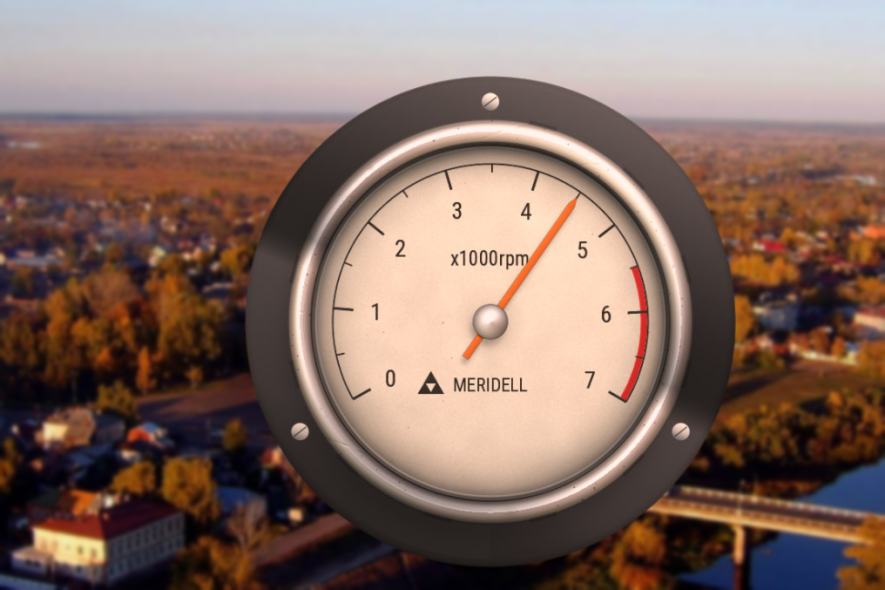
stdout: 4500 rpm
